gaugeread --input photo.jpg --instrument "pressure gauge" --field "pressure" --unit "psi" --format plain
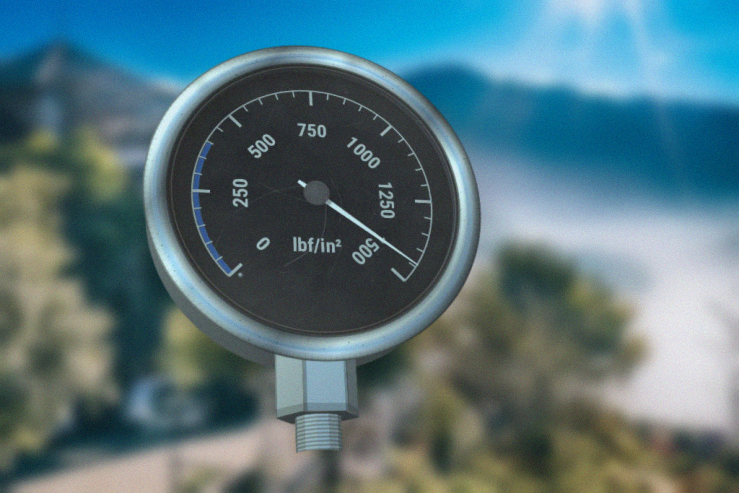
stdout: 1450 psi
